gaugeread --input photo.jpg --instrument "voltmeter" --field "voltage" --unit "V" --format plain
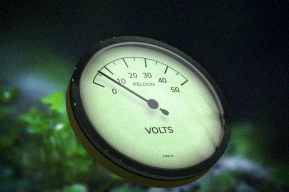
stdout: 5 V
